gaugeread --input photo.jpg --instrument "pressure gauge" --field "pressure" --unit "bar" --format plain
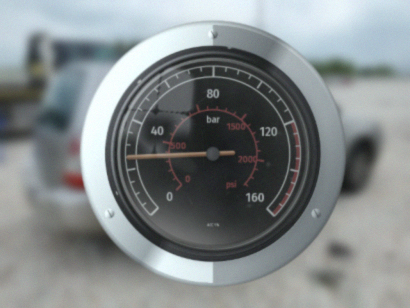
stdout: 25 bar
